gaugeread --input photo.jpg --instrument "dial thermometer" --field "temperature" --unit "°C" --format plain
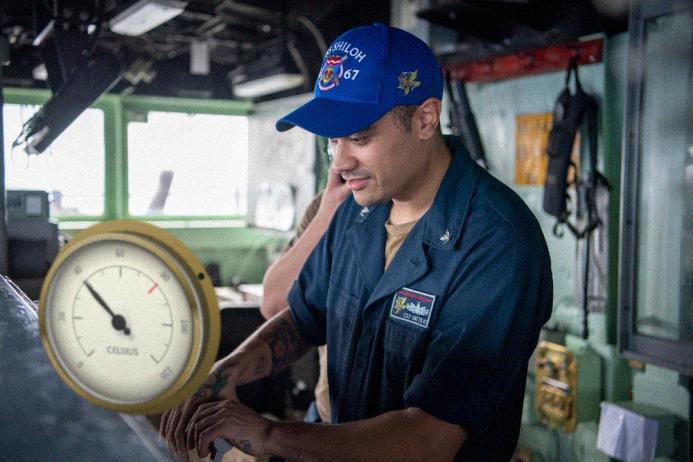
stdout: 40 °C
